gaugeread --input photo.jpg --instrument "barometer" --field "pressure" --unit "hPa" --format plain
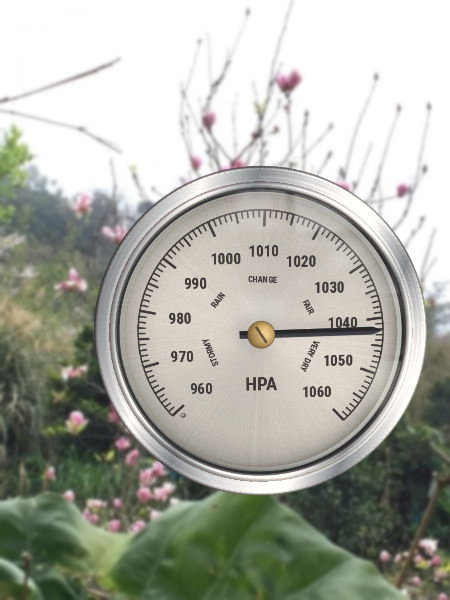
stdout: 1042 hPa
